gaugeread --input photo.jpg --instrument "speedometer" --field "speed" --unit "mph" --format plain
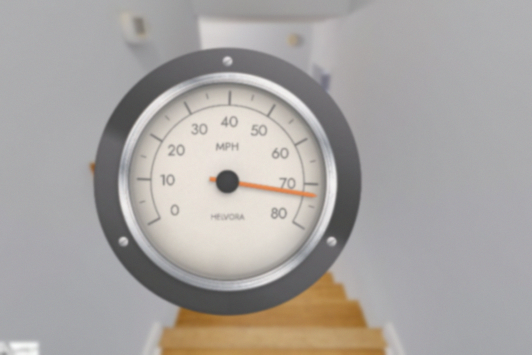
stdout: 72.5 mph
